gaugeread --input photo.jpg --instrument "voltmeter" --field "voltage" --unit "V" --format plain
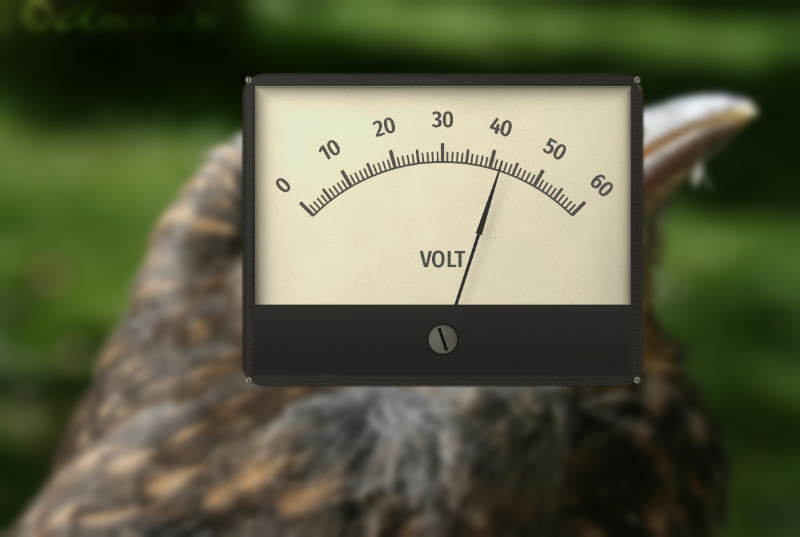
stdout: 42 V
